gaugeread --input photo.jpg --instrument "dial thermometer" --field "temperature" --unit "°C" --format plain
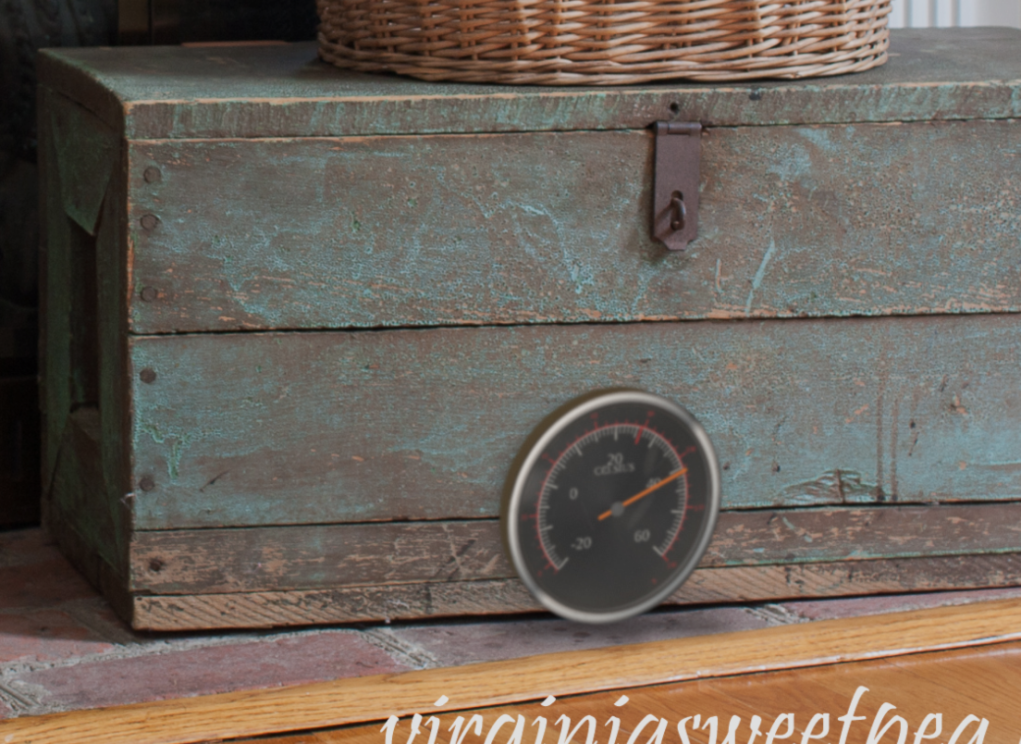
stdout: 40 °C
